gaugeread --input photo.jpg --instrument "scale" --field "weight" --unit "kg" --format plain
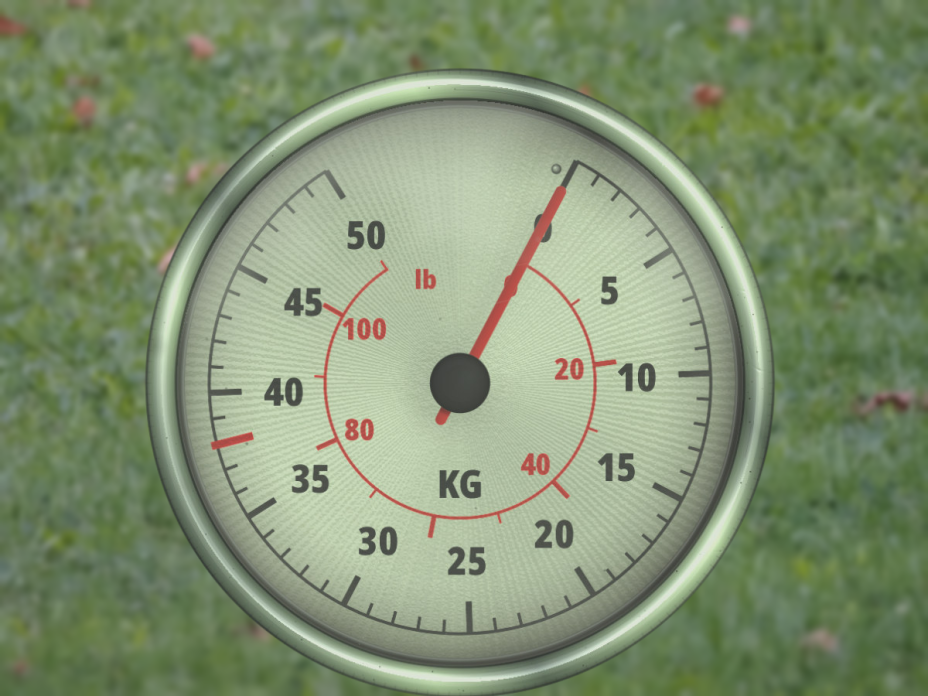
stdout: 0 kg
